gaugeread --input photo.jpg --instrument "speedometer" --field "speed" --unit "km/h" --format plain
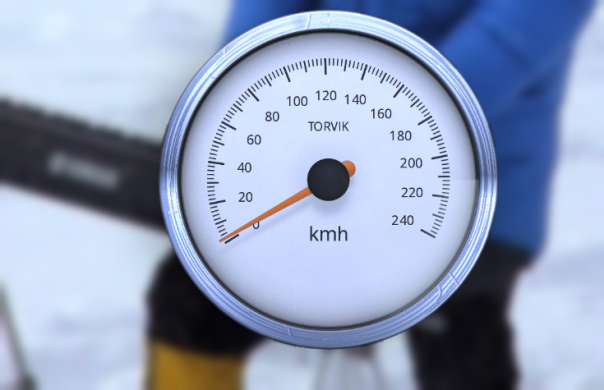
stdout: 2 km/h
